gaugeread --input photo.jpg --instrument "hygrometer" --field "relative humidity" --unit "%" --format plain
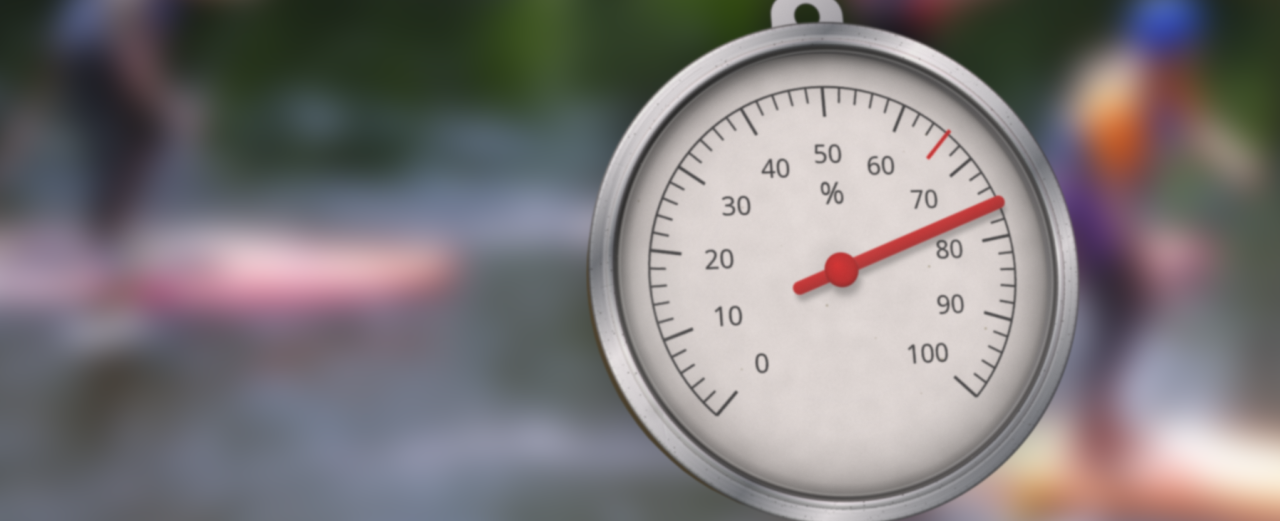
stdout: 76 %
